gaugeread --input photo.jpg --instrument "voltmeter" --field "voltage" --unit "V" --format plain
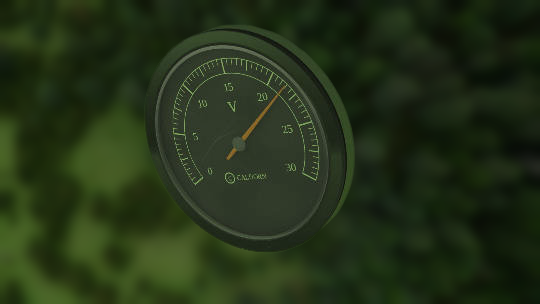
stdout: 21.5 V
